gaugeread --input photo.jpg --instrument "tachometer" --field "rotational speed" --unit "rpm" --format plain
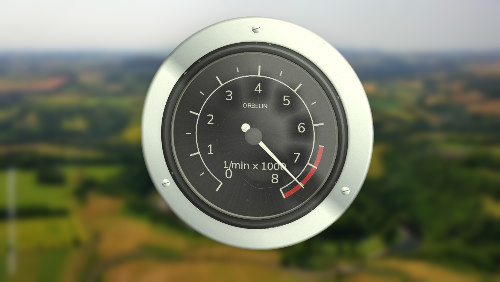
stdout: 7500 rpm
